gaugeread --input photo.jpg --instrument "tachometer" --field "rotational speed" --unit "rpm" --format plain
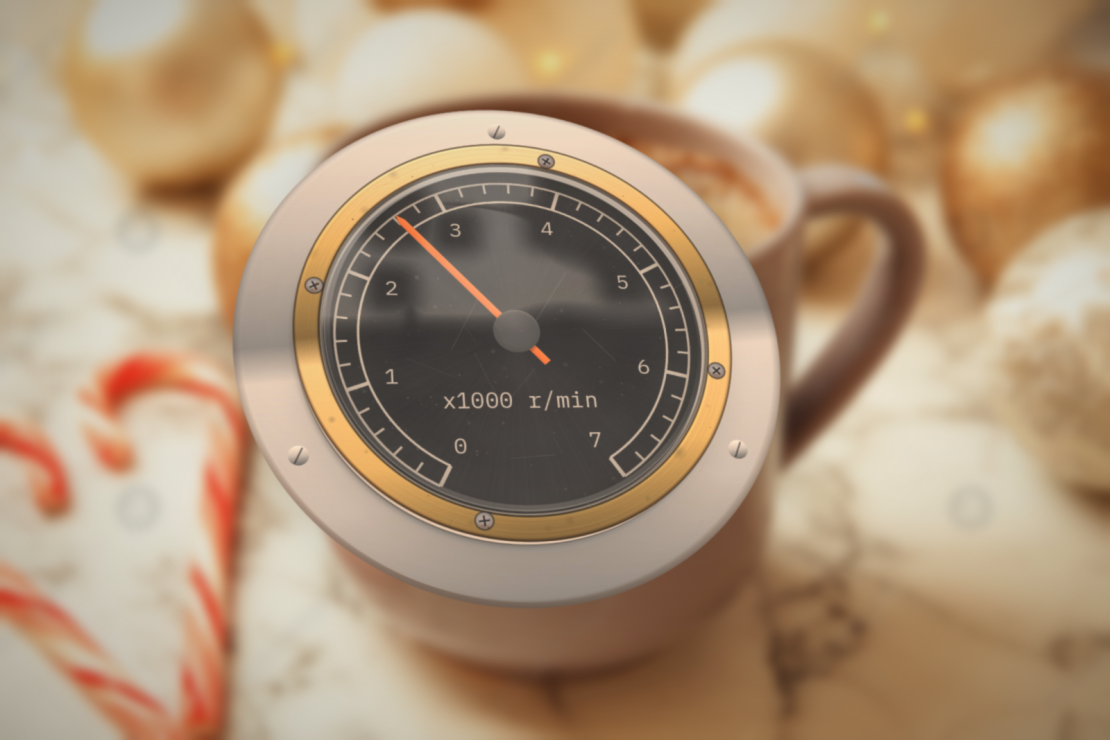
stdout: 2600 rpm
